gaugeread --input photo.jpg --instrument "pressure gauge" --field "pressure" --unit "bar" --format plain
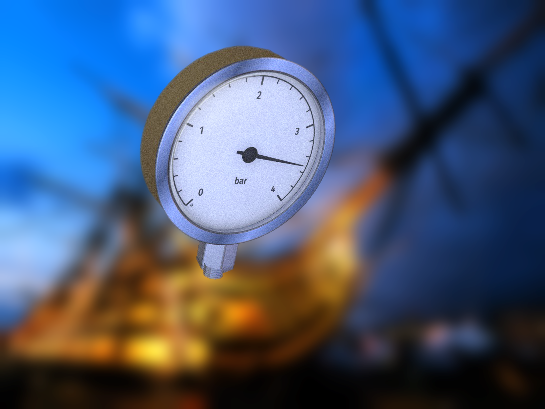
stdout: 3.5 bar
